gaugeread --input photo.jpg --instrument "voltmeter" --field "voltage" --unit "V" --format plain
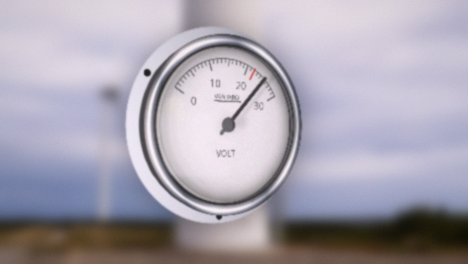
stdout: 25 V
